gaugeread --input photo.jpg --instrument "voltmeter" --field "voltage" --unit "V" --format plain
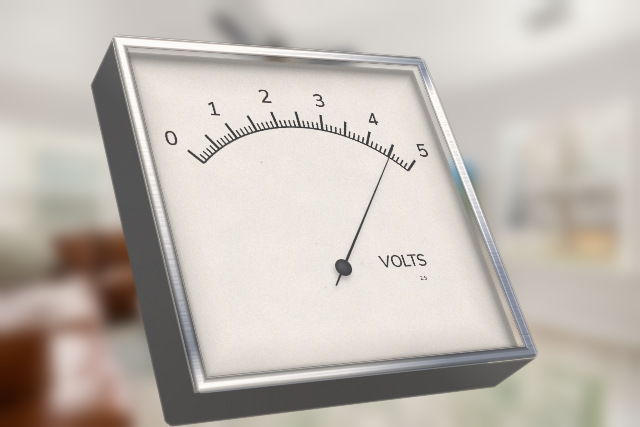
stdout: 4.5 V
